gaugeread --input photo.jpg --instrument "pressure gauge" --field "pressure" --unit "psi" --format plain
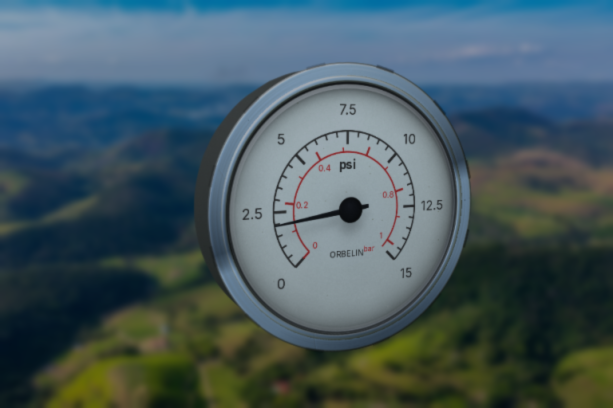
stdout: 2 psi
